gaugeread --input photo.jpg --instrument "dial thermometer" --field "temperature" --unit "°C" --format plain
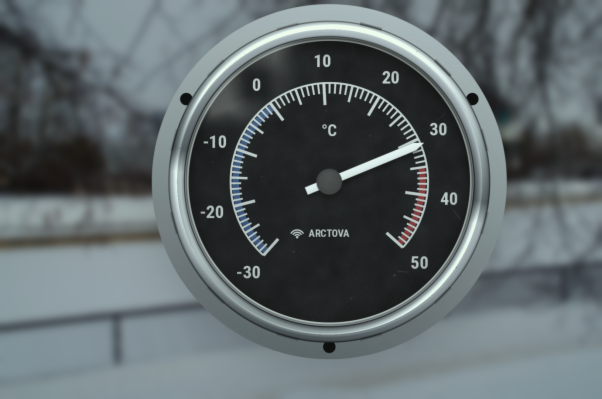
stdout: 31 °C
